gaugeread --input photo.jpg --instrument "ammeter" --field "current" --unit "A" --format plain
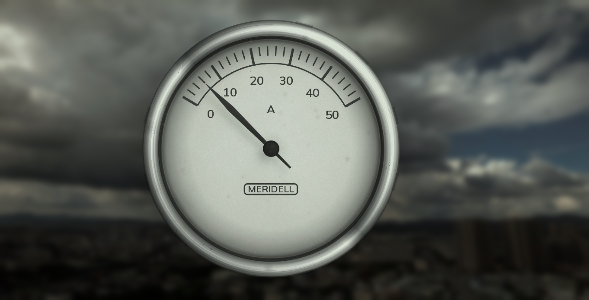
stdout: 6 A
